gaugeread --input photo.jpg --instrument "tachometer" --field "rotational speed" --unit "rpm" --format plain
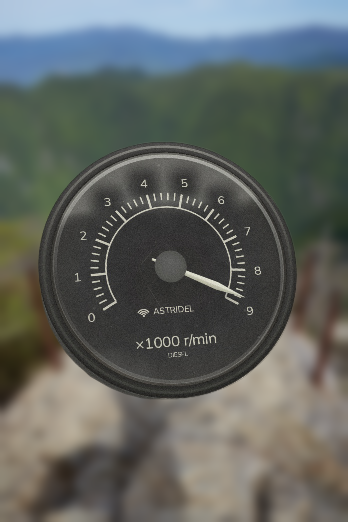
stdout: 8800 rpm
